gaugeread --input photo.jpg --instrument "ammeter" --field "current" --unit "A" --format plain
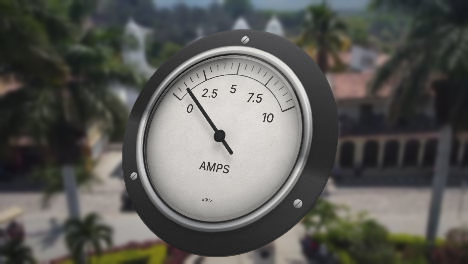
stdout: 1 A
